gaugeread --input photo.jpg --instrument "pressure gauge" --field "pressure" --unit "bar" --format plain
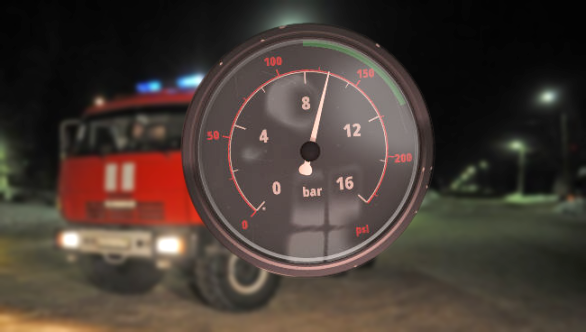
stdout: 9 bar
